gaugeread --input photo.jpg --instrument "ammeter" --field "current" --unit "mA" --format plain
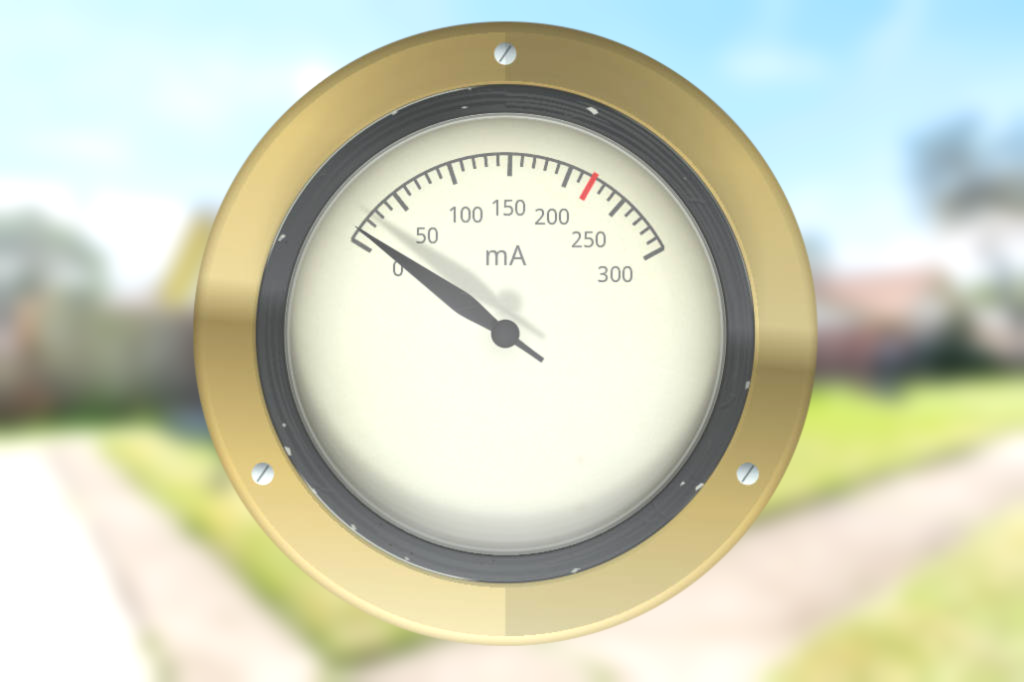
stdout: 10 mA
